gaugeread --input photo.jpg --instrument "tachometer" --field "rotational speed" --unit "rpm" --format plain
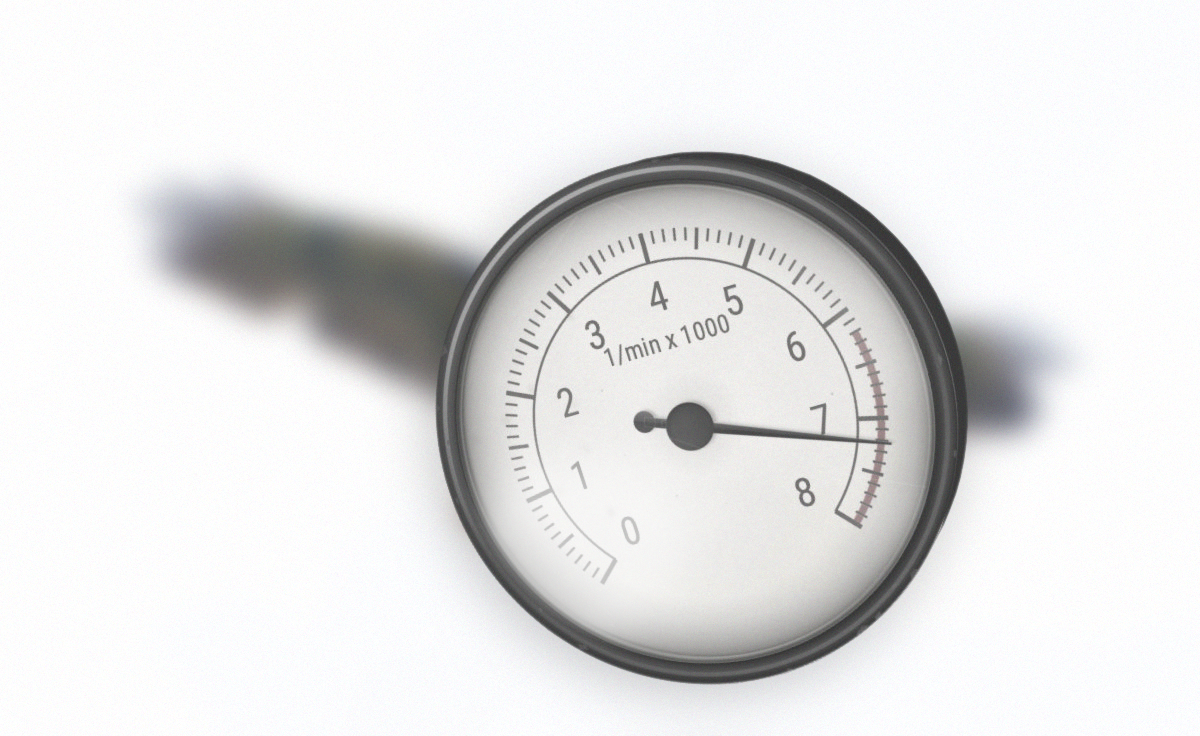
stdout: 7200 rpm
